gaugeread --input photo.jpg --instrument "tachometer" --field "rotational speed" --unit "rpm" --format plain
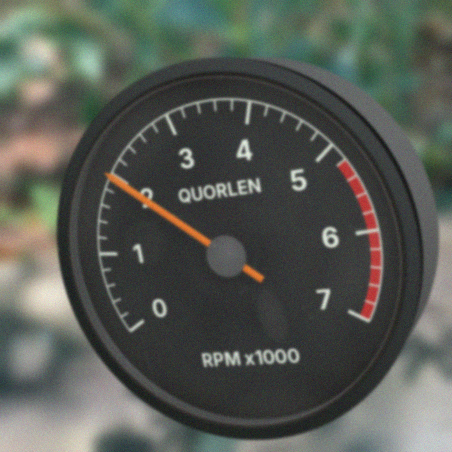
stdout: 2000 rpm
